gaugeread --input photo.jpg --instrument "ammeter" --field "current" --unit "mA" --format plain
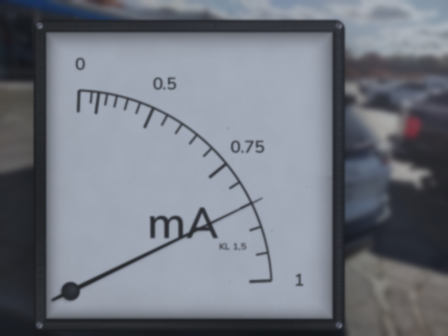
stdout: 0.85 mA
